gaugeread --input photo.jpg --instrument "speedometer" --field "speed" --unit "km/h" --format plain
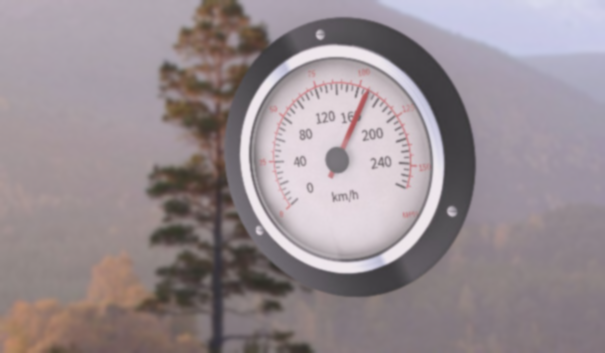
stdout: 170 km/h
